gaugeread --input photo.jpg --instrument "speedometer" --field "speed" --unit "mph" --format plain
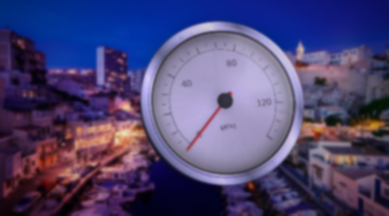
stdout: 0 mph
